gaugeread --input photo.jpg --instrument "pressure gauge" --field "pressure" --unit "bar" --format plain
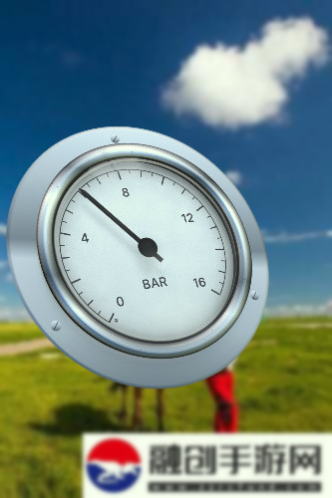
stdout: 6 bar
